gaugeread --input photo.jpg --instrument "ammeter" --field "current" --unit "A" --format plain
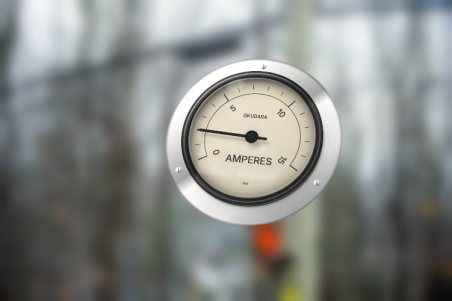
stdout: 2 A
